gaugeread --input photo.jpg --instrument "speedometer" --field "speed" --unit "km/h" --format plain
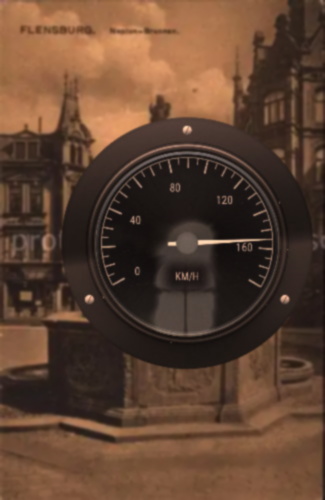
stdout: 155 km/h
